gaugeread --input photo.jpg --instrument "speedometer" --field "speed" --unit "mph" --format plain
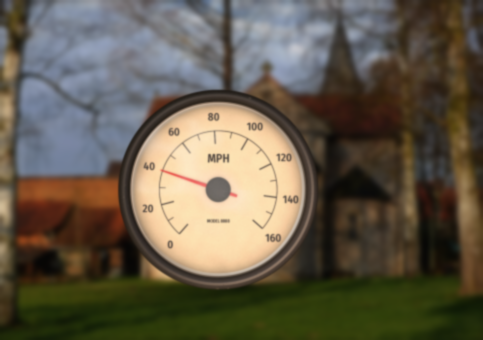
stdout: 40 mph
